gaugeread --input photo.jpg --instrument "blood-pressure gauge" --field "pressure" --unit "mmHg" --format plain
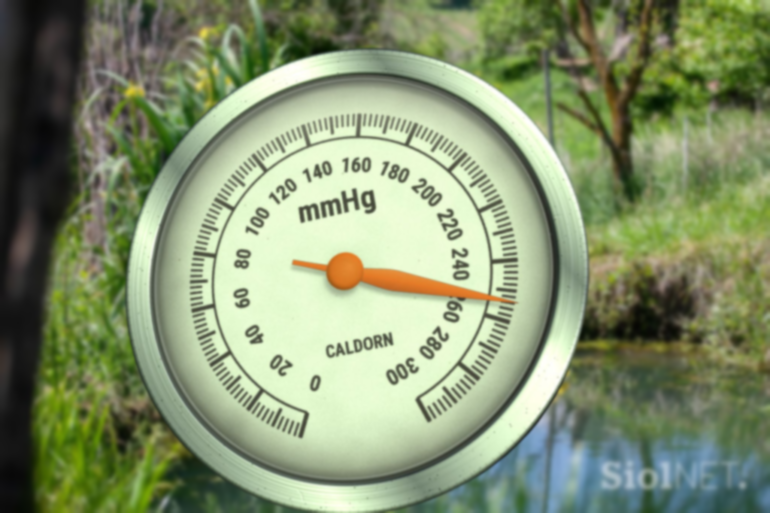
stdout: 254 mmHg
